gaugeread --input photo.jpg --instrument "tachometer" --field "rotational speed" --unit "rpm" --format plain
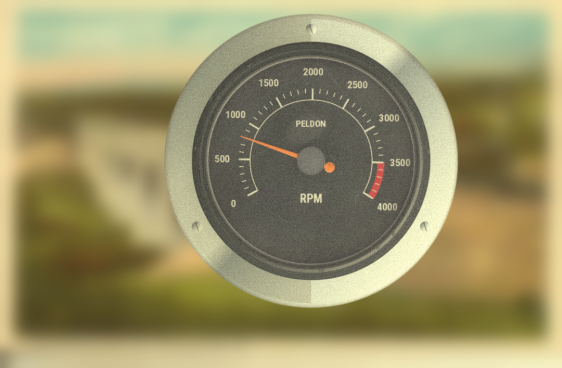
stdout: 800 rpm
